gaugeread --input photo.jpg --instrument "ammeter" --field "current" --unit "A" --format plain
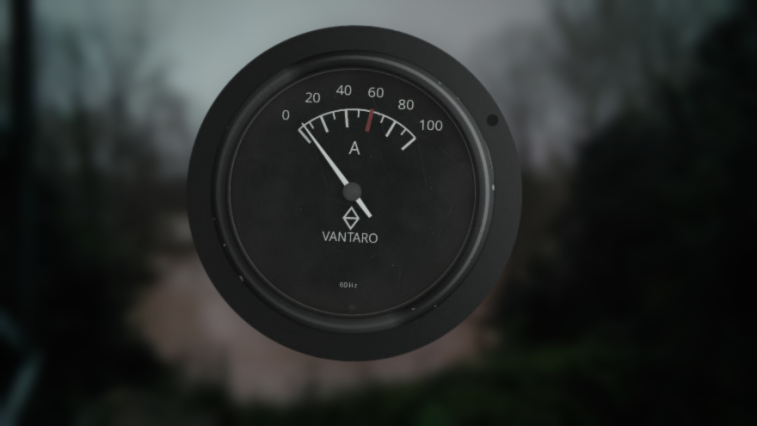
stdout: 5 A
